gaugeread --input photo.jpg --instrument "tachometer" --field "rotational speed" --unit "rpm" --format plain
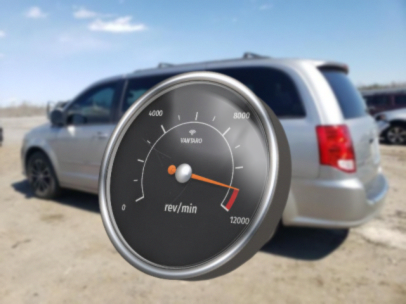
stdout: 11000 rpm
